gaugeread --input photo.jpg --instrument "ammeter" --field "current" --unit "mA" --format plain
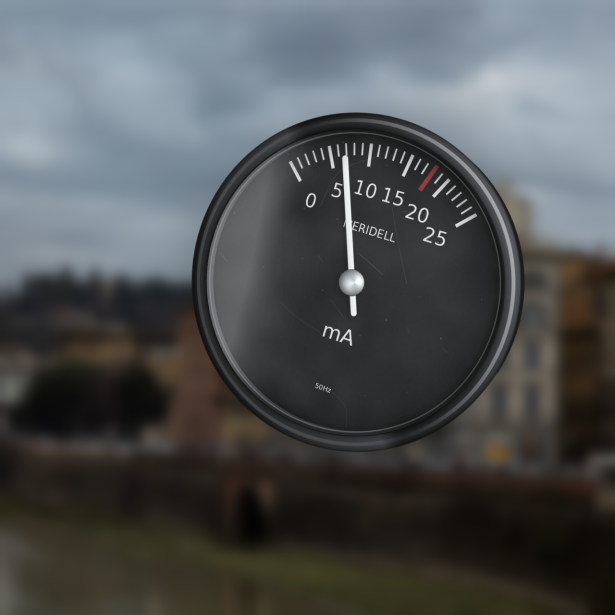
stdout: 7 mA
